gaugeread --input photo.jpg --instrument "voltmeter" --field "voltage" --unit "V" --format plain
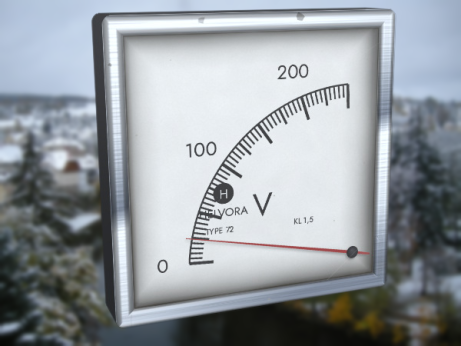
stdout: 25 V
